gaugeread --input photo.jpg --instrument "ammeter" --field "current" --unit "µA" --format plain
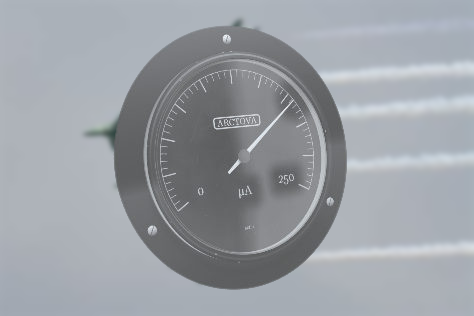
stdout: 180 µA
